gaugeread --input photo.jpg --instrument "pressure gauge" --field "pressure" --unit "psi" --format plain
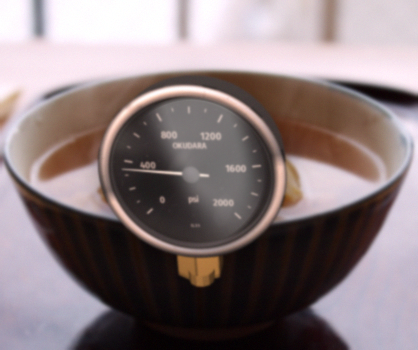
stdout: 350 psi
